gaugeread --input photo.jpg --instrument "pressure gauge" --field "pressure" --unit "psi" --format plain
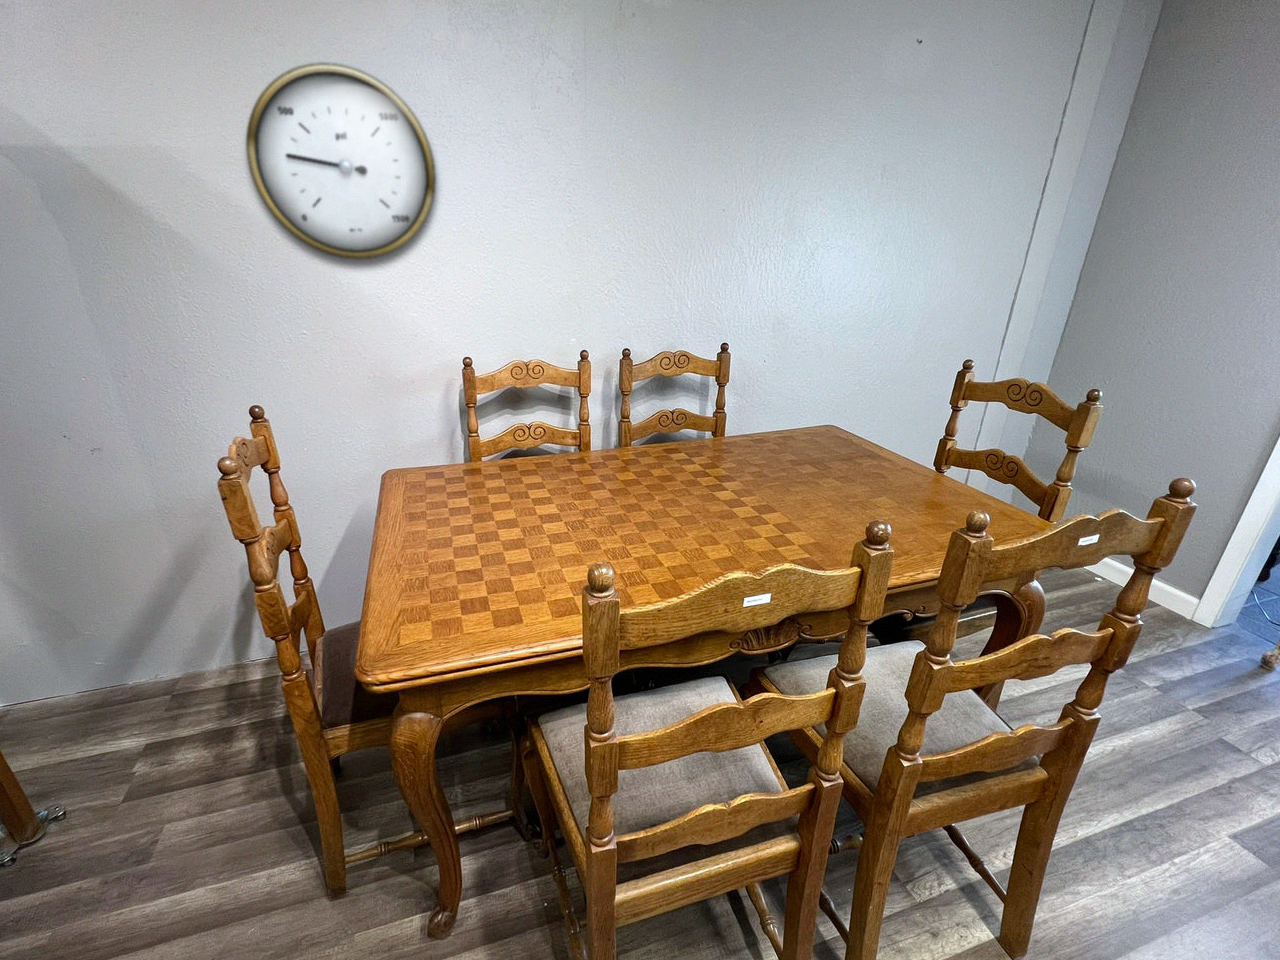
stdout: 300 psi
